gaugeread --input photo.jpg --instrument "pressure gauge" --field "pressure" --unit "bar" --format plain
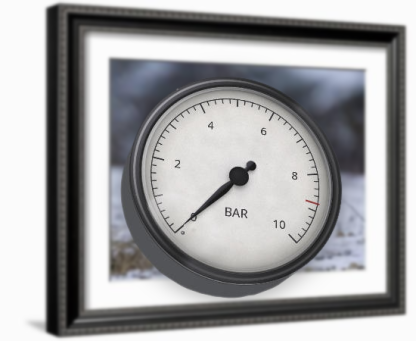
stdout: 0 bar
